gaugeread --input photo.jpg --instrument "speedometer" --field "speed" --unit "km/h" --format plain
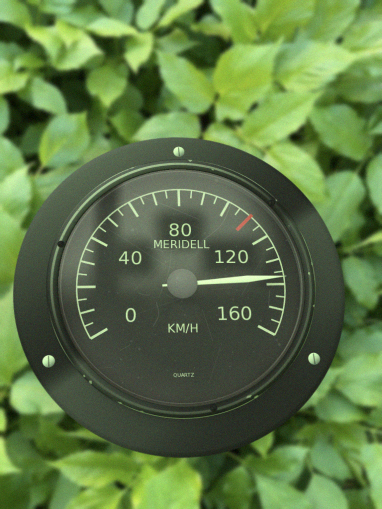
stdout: 137.5 km/h
